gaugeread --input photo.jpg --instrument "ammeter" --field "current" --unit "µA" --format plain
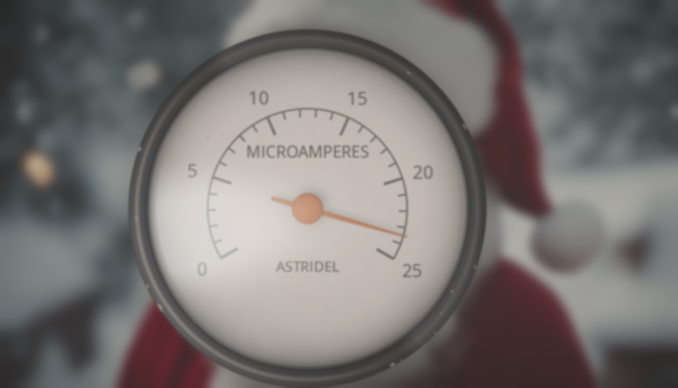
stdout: 23.5 µA
